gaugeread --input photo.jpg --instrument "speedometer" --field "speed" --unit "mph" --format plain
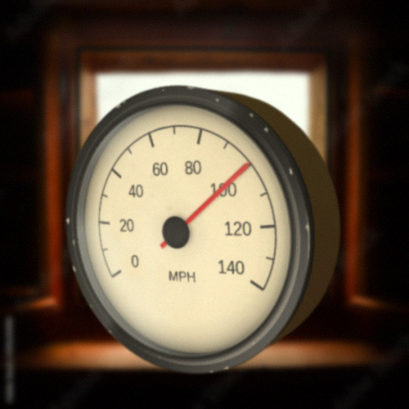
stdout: 100 mph
